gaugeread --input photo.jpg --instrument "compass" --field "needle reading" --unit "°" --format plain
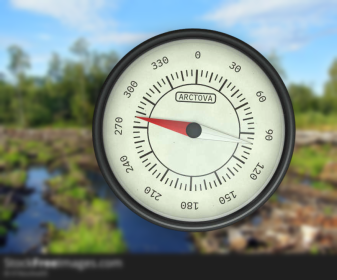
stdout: 280 °
